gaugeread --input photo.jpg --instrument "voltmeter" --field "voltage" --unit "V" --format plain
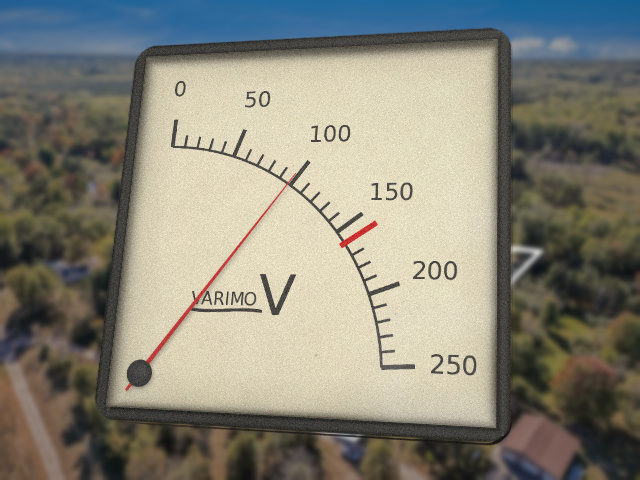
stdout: 100 V
